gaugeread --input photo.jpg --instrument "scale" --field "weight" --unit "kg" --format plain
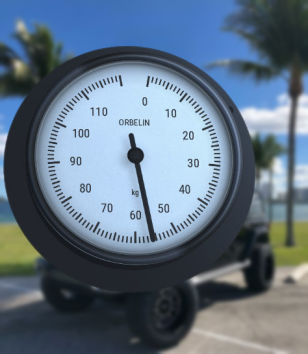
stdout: 56 kg
